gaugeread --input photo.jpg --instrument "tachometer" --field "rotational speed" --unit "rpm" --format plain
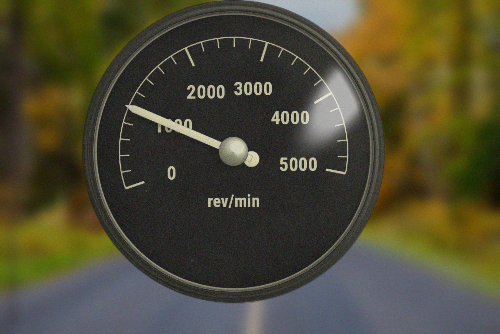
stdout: 1000 rpm
